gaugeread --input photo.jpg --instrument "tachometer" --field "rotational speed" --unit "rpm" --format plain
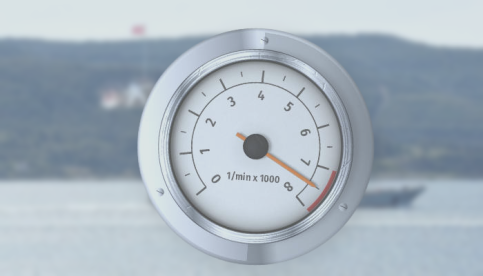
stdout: 7500 rpm
